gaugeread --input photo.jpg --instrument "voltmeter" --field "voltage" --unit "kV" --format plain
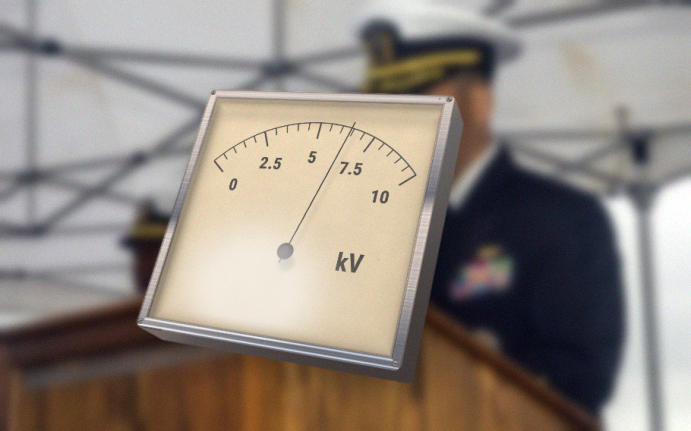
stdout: 6.5 kV
